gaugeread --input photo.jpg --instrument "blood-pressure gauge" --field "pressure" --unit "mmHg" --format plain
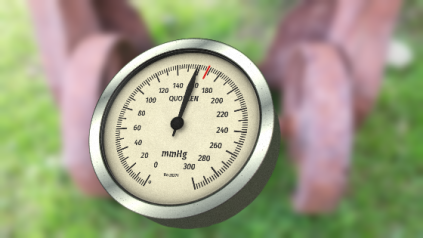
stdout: 160 mmHg
